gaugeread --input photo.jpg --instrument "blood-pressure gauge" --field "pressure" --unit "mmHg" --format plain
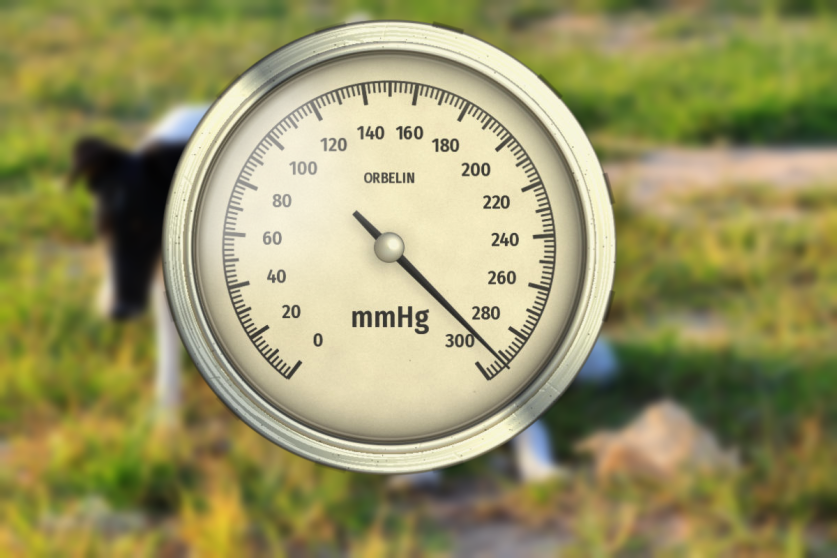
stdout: 292 mmHg
